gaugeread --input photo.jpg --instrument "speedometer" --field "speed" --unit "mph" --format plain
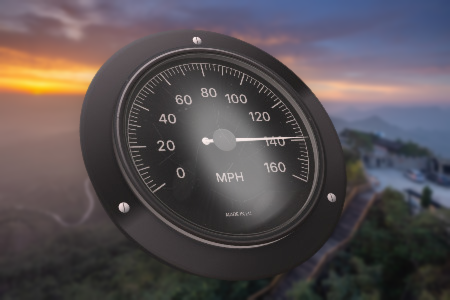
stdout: 140 mph
